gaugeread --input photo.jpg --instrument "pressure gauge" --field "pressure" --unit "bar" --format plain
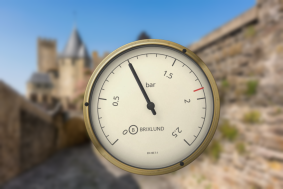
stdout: 1 bar
